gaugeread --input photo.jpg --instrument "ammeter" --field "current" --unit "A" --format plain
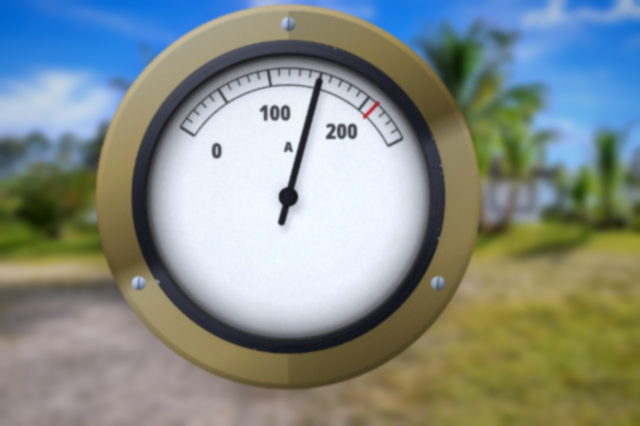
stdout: 150 A
